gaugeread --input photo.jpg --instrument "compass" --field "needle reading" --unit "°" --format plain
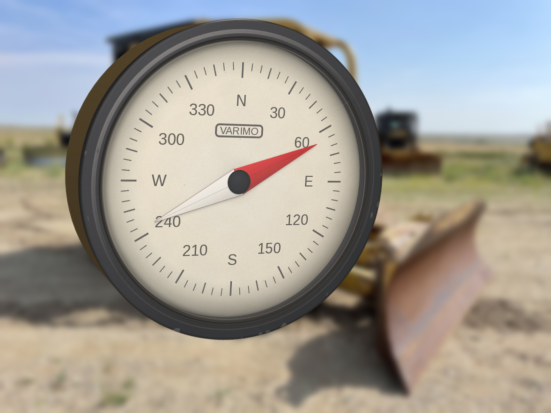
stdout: 65 °
